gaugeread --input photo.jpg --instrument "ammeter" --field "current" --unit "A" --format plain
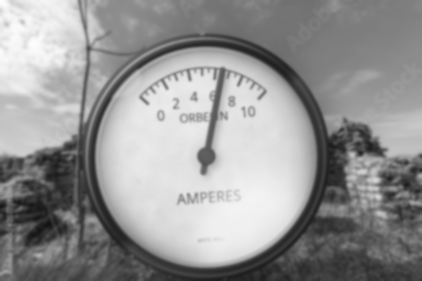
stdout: 6.5 A
